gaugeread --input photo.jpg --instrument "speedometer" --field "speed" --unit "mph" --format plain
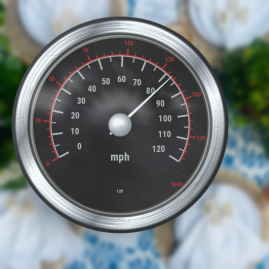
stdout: 82.5 mph
